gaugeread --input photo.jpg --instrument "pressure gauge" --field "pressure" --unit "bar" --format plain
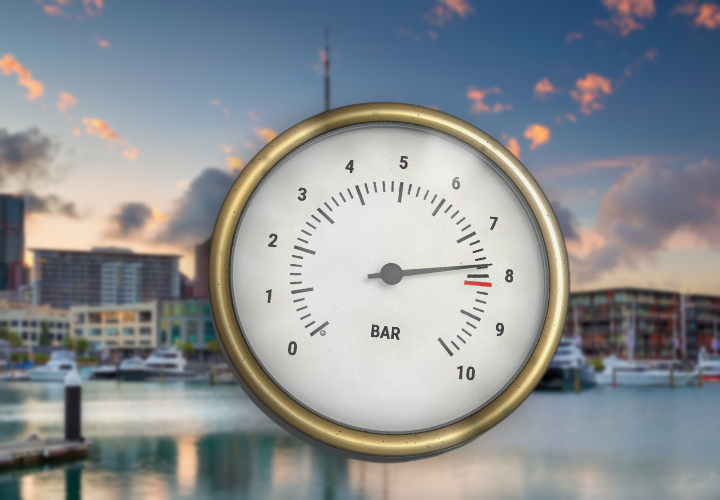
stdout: 7.8 bar
